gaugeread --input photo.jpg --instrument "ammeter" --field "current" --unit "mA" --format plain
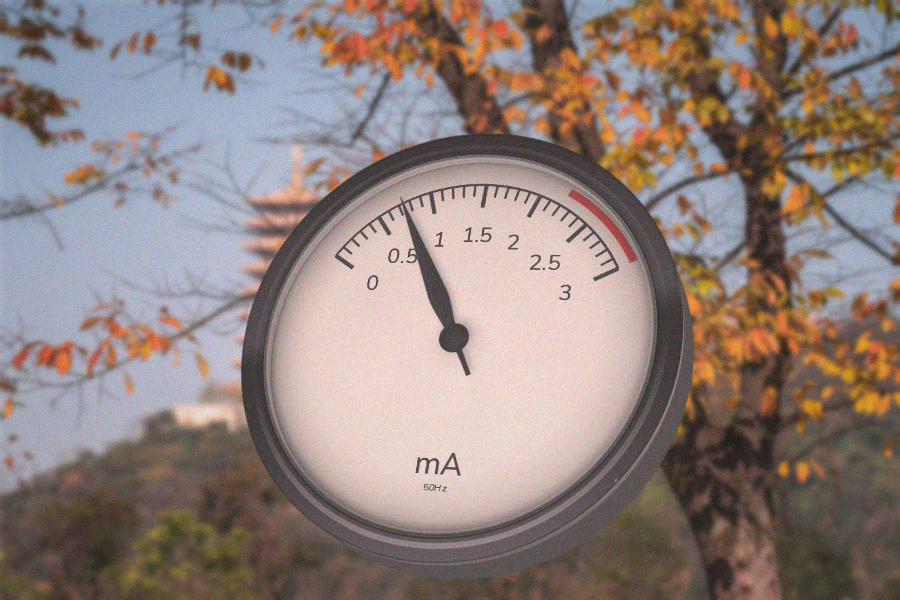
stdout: 0.75 mA
